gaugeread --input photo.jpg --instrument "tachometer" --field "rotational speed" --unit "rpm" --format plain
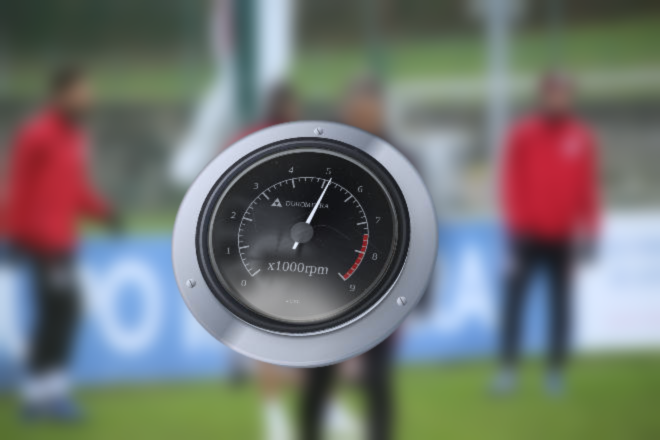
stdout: 5200 rpm
